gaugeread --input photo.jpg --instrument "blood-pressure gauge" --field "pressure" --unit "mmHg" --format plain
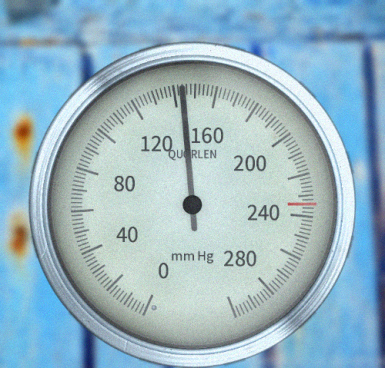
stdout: 144 mmHg
